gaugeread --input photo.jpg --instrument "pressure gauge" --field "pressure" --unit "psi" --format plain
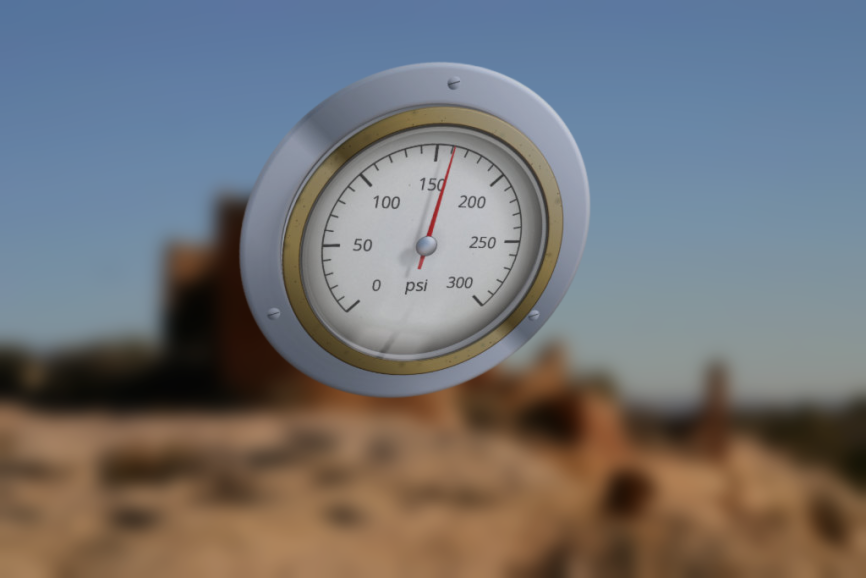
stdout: 160 psi
